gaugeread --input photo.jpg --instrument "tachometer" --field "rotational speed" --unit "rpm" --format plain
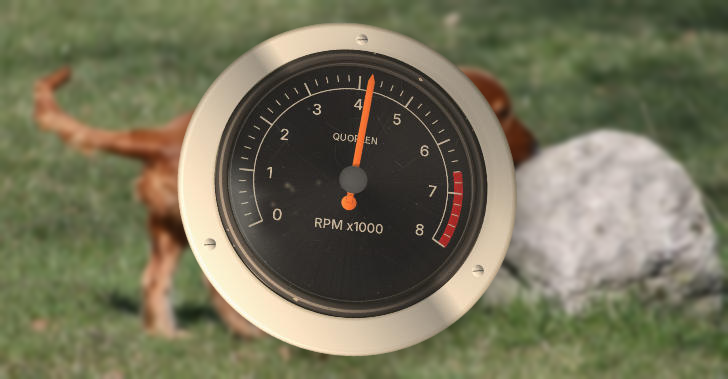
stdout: 4200 rpm
